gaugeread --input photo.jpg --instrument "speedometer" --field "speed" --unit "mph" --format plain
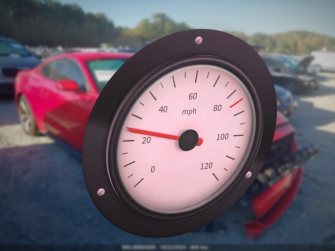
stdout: 25 mph
